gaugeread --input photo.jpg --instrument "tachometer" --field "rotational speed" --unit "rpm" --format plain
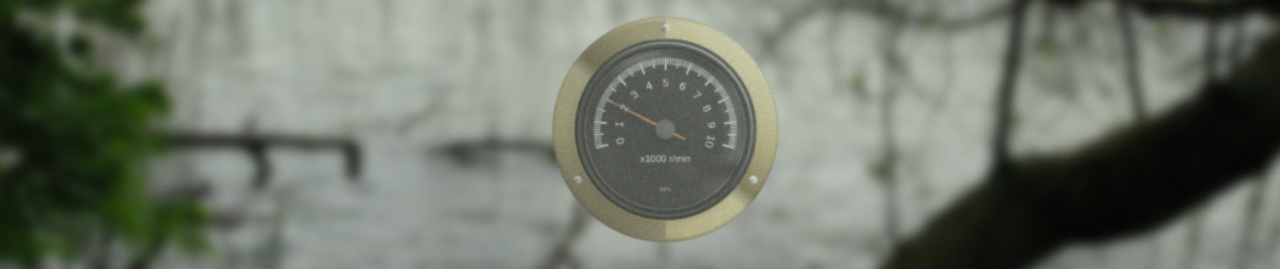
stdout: 2000 rpm
